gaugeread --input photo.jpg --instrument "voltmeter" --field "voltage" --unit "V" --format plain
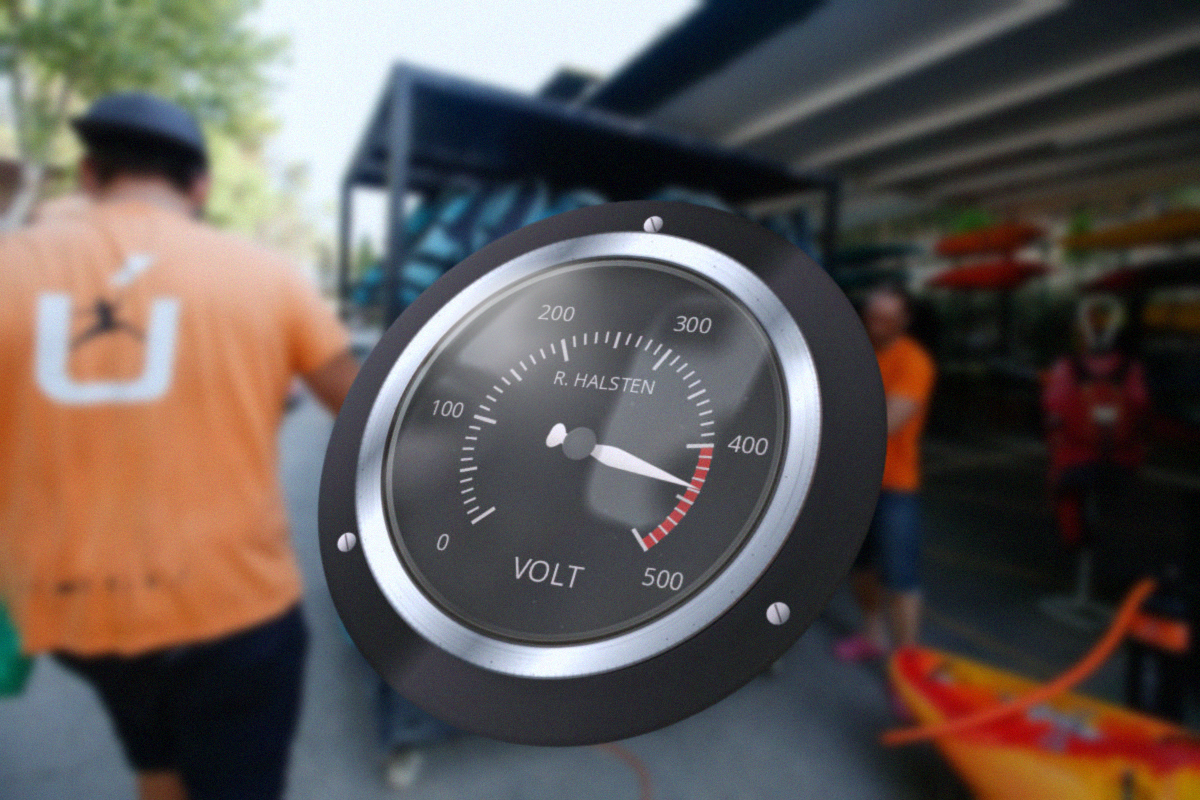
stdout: 440 V
